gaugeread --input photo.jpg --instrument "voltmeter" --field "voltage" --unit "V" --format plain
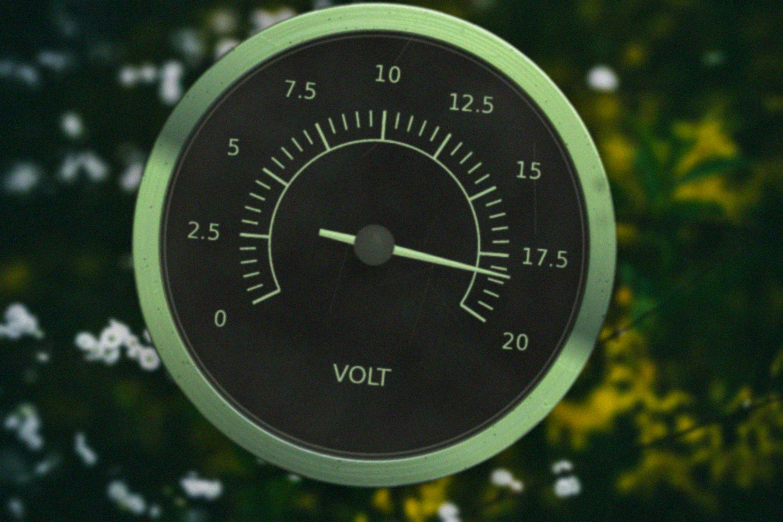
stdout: 18.25 V
